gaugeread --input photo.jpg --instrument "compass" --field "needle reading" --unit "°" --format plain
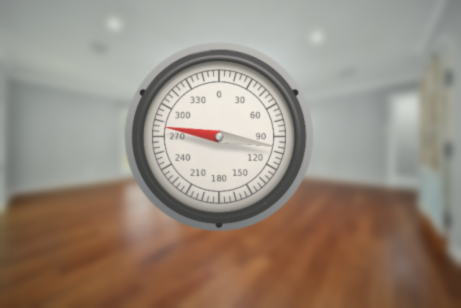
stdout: 280 °
